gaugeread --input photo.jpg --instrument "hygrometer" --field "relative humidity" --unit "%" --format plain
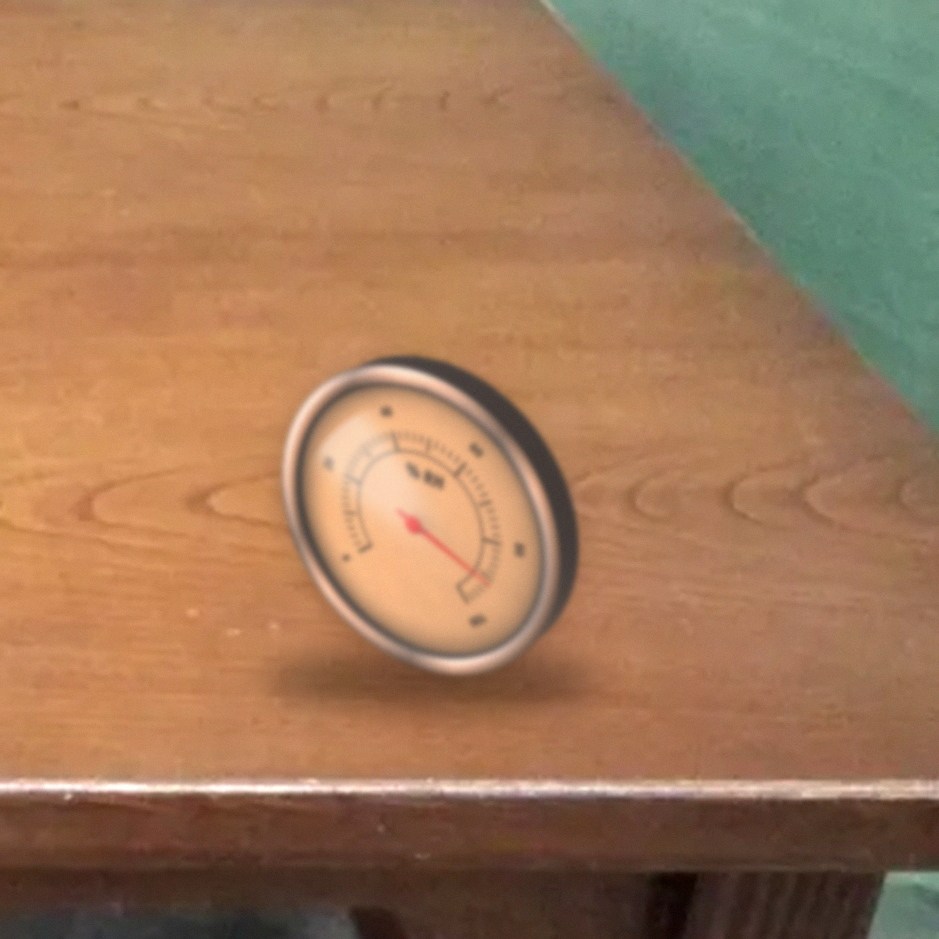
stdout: 90 %
